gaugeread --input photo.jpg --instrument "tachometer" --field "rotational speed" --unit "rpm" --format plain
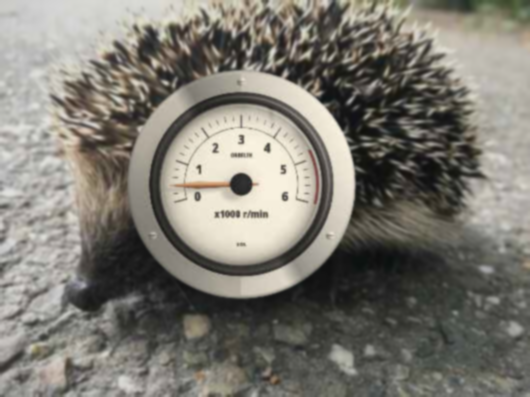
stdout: 400 rpm
